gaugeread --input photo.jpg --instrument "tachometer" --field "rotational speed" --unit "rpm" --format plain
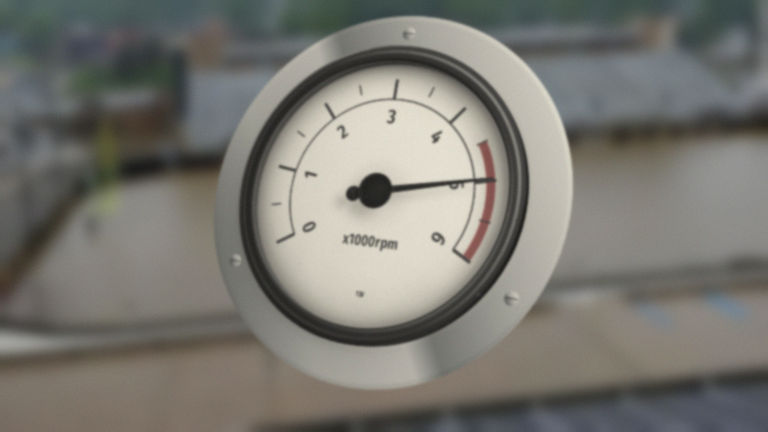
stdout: 5000 rpm
